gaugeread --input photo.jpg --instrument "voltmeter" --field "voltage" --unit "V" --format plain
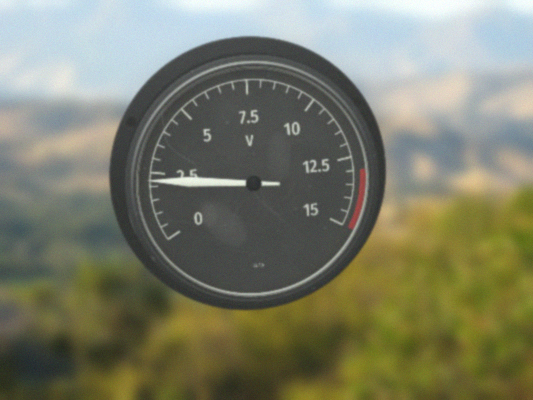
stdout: 2.25 V
